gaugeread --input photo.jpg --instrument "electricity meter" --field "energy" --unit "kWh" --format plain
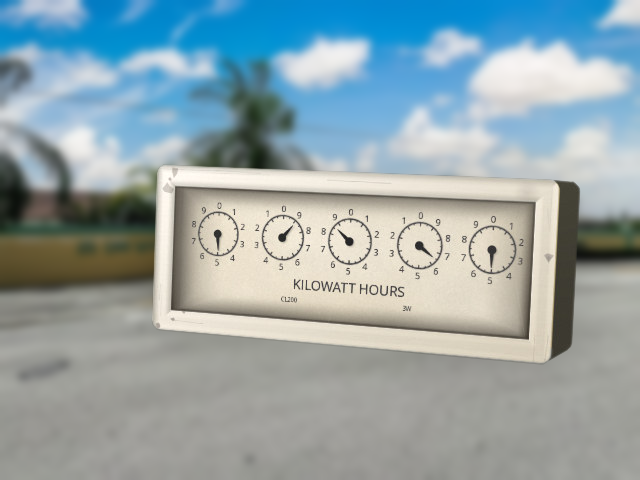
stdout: 48865 kWh
